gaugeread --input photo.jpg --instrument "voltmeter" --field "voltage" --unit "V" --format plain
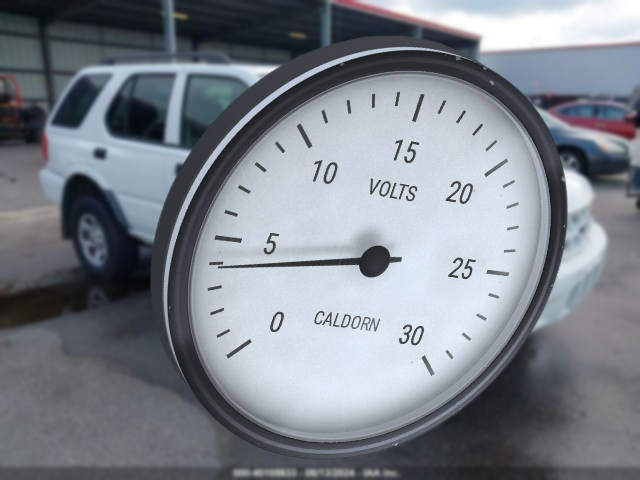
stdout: 4 V
